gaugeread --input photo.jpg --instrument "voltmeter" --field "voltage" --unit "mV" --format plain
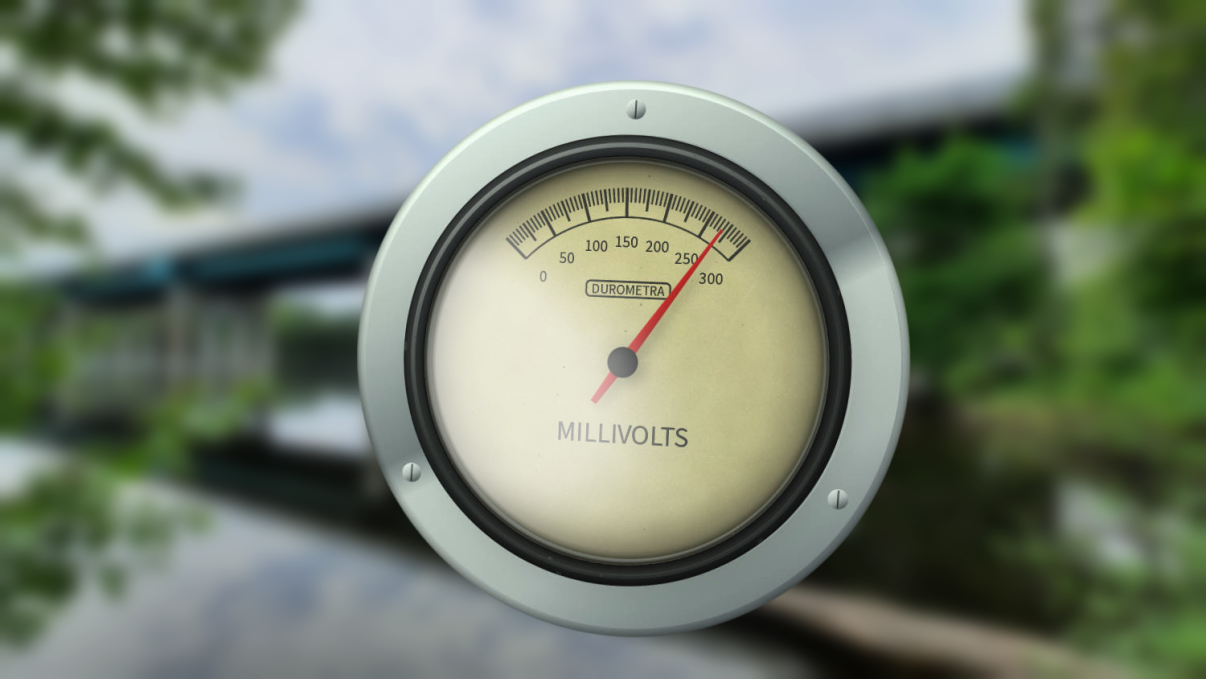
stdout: 270 mV
